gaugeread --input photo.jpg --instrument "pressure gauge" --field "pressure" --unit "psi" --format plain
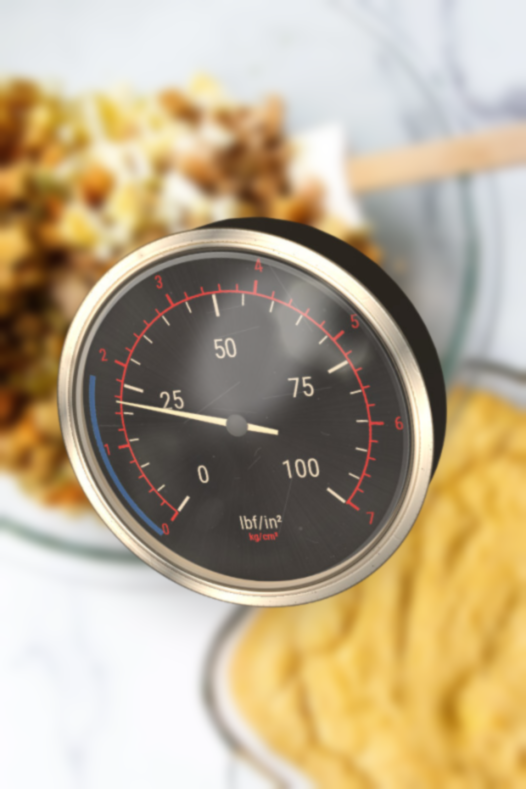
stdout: 22.5 psi
